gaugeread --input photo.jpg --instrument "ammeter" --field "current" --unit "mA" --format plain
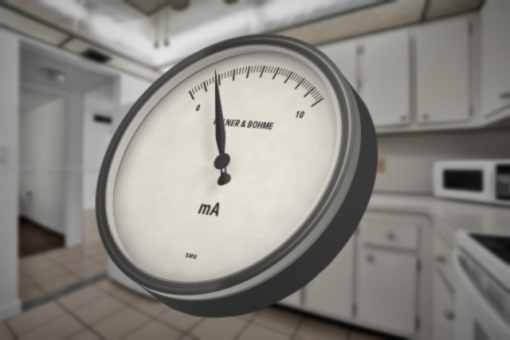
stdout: 2 mA
